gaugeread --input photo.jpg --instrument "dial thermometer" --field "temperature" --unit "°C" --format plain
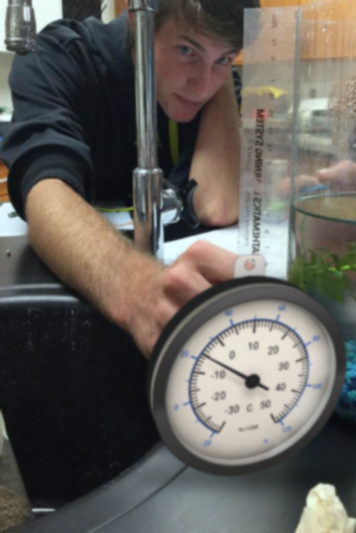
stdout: -5 °C
